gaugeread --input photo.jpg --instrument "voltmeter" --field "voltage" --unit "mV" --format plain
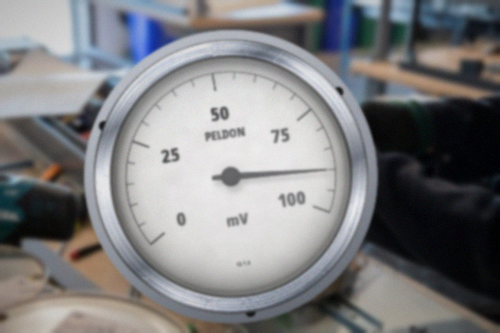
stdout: 90 mV
